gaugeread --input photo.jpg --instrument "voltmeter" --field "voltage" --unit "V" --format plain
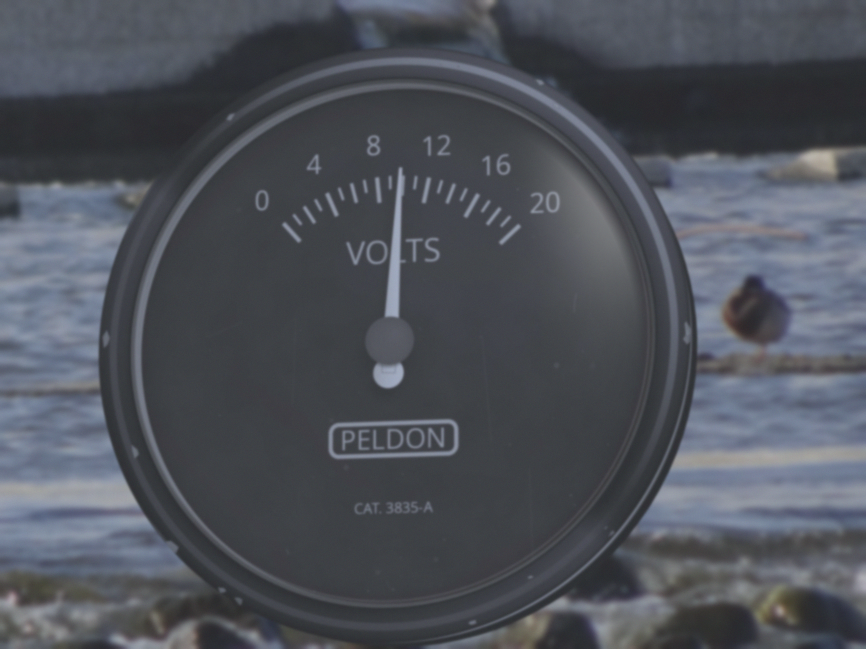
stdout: 10 V
